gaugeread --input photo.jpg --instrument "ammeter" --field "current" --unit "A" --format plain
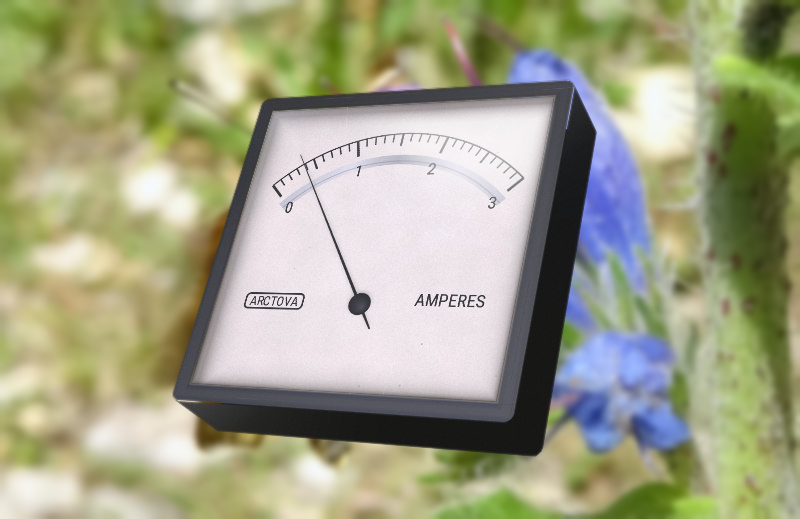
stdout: 0.4 A
